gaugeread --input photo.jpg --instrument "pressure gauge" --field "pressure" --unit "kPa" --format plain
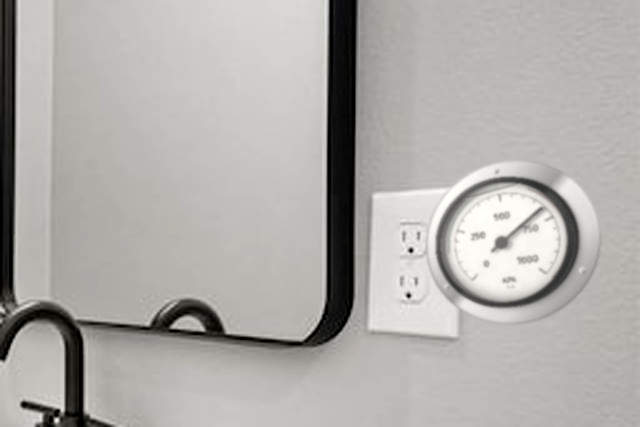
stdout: 700 kPa
